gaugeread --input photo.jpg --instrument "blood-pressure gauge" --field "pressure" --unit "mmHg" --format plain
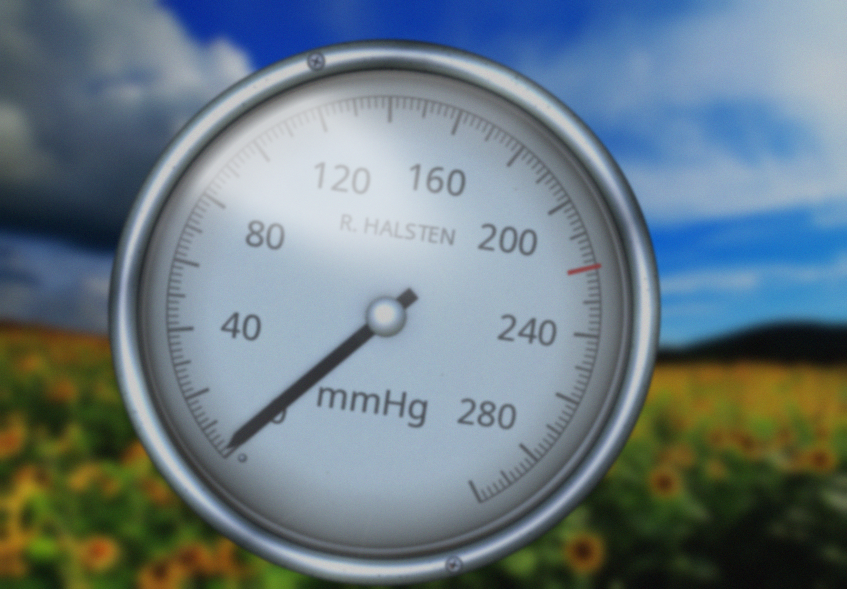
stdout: 2 mmHg
